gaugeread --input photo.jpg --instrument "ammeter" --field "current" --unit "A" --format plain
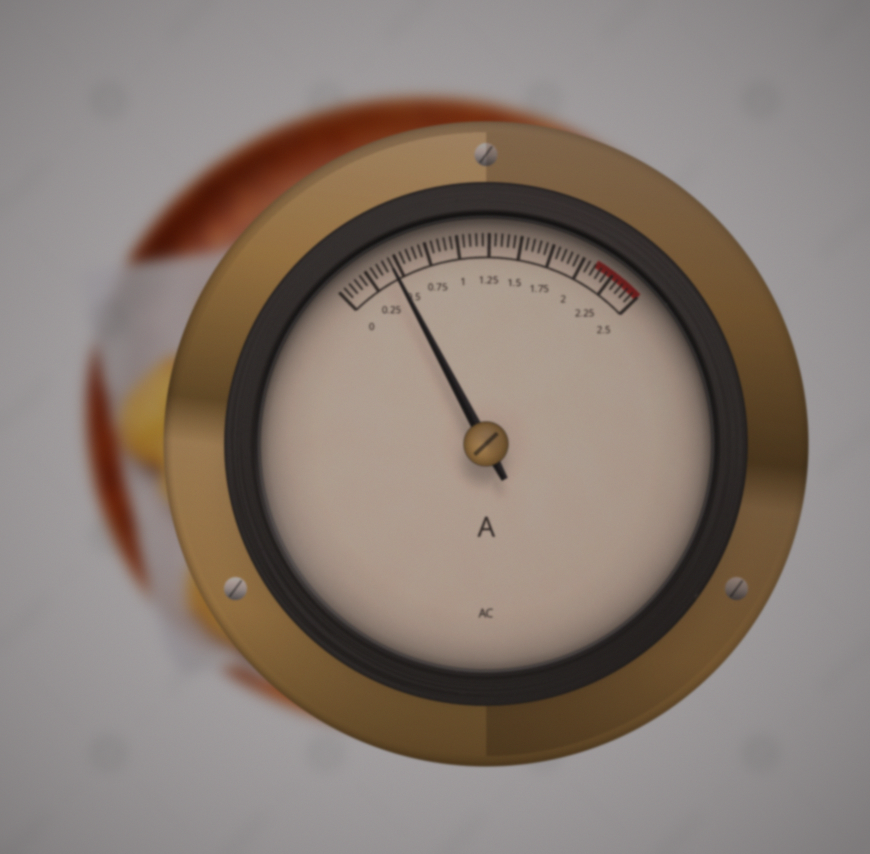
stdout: 0.45 A
